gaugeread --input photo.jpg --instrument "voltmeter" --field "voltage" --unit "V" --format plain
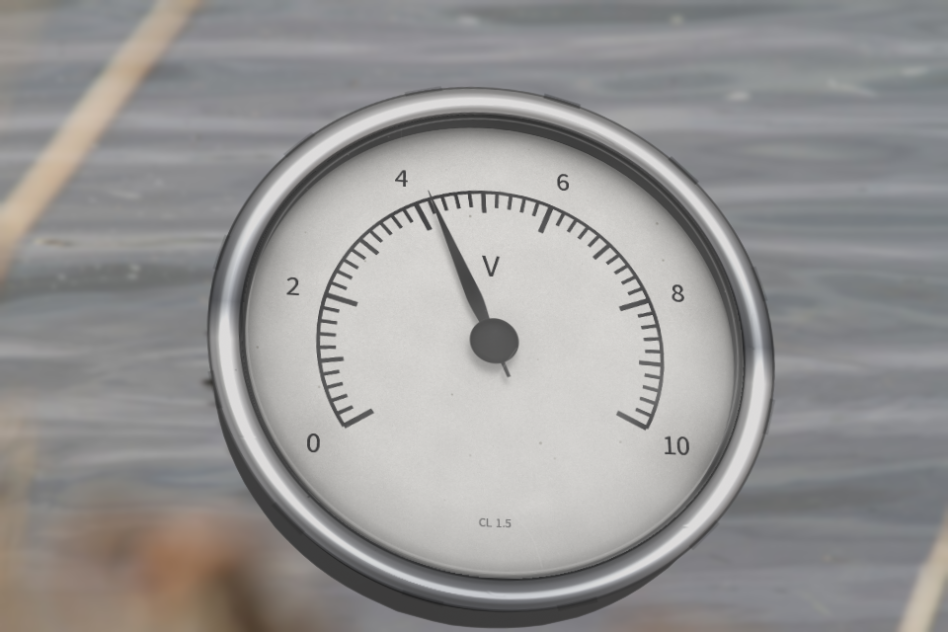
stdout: 4.2 V
